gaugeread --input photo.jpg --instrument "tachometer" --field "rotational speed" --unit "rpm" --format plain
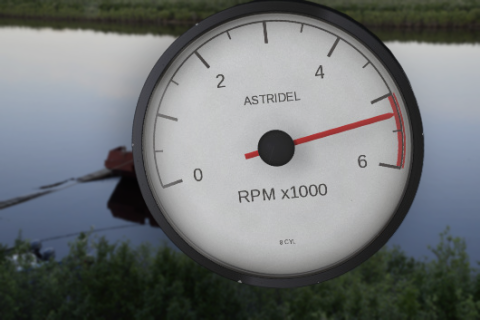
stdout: 5250 rpm
